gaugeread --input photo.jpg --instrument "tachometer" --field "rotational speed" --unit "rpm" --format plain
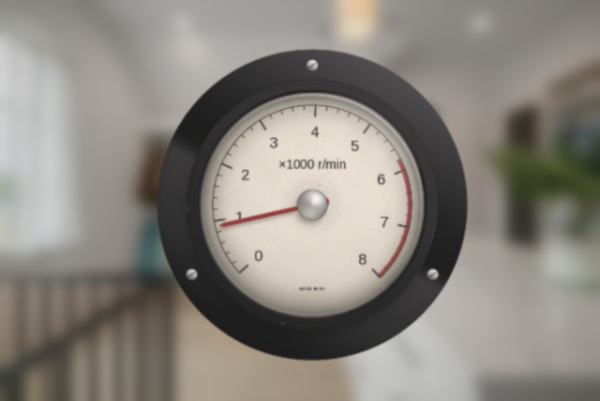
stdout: 900 rpm
